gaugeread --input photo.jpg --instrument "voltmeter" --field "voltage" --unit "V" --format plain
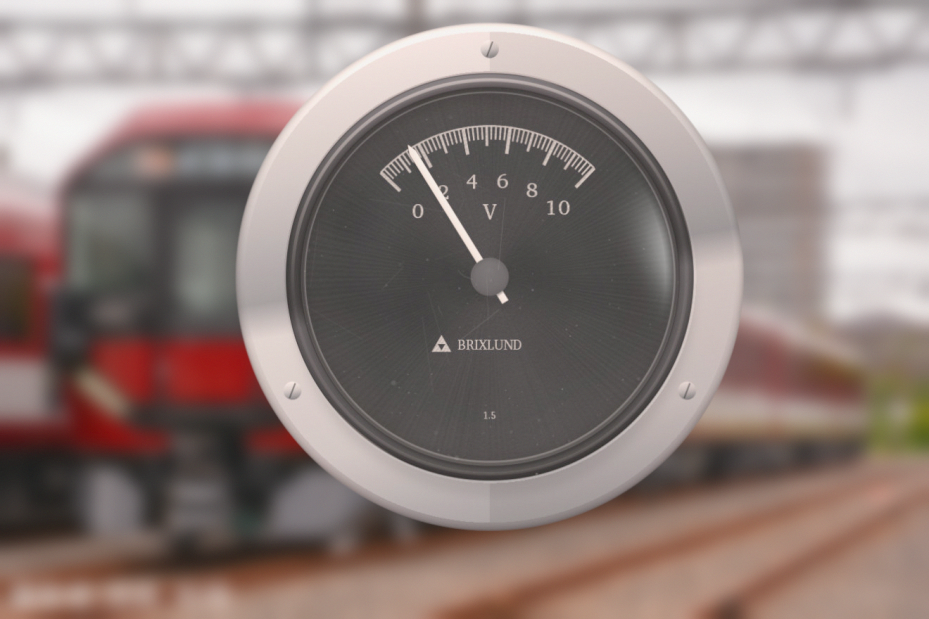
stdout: 1.6 V
